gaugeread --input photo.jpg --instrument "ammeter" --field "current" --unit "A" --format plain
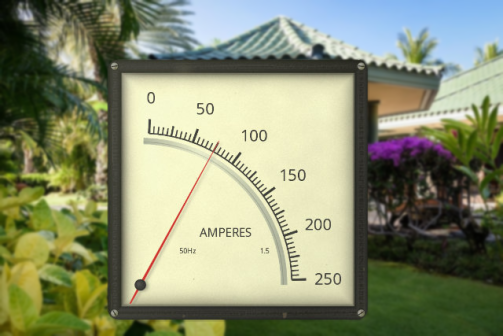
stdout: 75 A
